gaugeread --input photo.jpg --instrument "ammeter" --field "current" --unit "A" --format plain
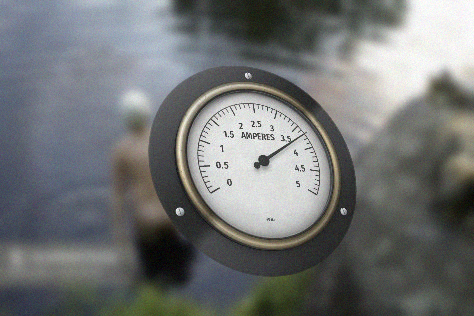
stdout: 3.7 A
